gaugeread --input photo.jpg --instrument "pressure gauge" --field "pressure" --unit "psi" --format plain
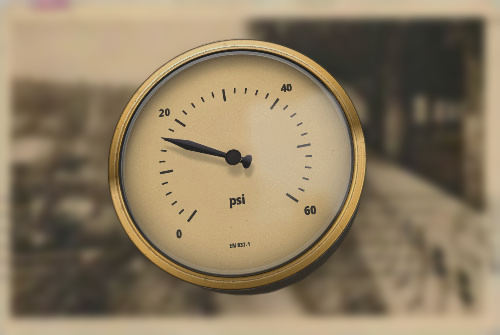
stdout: 16 psi
